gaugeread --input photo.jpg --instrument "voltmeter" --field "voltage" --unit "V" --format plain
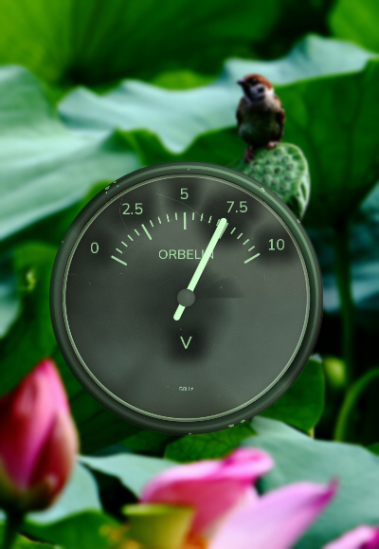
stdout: 7.25 V
